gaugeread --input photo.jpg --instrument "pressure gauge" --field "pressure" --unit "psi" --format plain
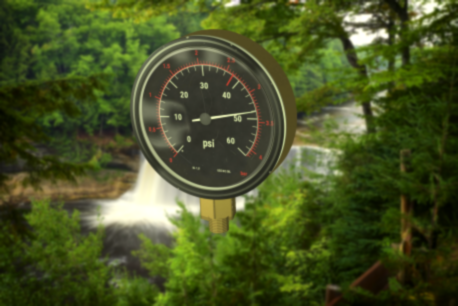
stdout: 48 psi
